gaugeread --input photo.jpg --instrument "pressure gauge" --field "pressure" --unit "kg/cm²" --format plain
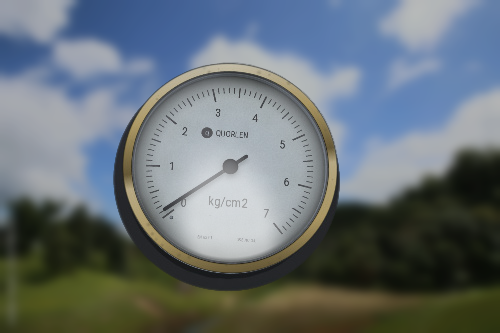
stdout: 0.1 kg/cm²
